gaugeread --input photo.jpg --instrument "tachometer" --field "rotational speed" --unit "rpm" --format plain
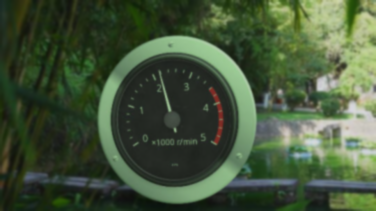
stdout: 2200 rpm
